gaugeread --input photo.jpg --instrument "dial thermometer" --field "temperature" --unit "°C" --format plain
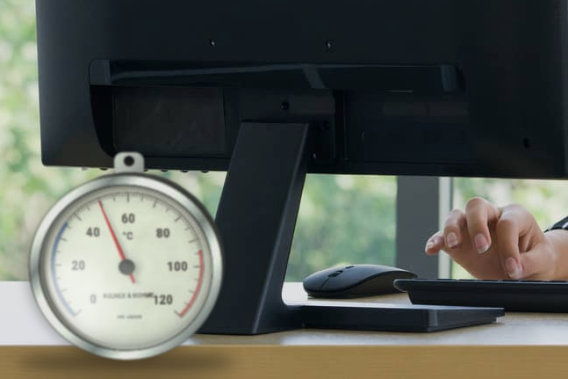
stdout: 50 °C
